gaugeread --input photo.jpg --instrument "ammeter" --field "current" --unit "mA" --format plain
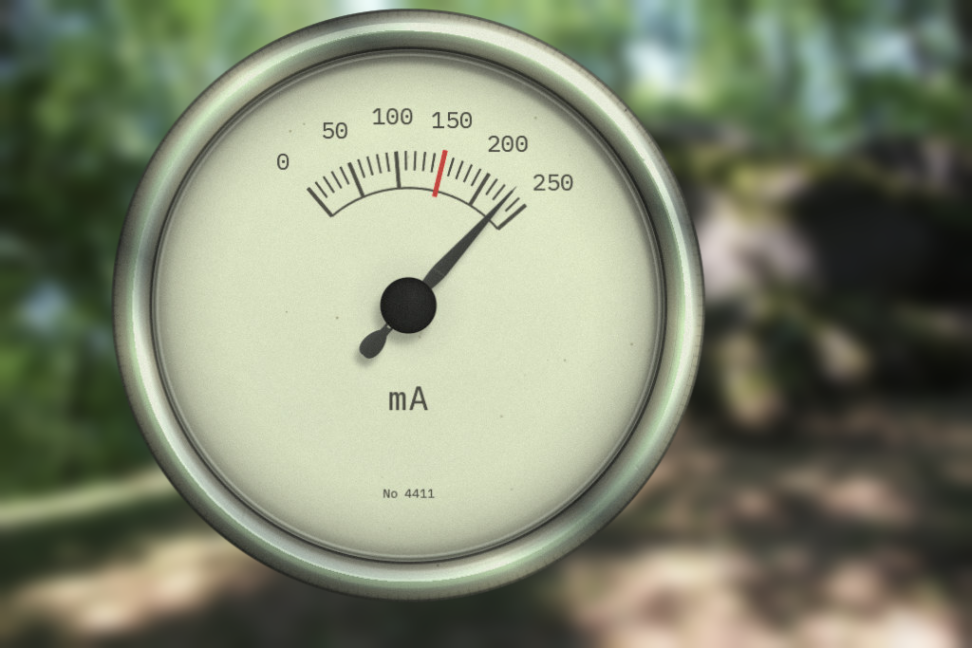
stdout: 230 mA
